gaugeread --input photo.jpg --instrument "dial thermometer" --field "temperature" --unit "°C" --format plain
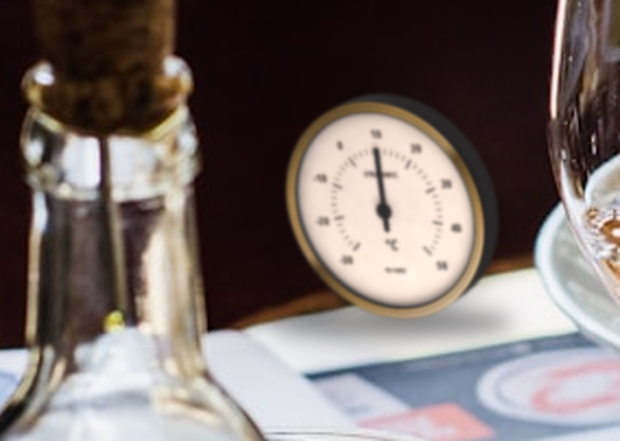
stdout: 10 °C
